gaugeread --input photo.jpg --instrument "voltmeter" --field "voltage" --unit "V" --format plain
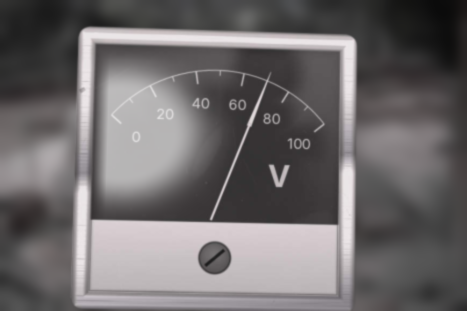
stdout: 70 V
